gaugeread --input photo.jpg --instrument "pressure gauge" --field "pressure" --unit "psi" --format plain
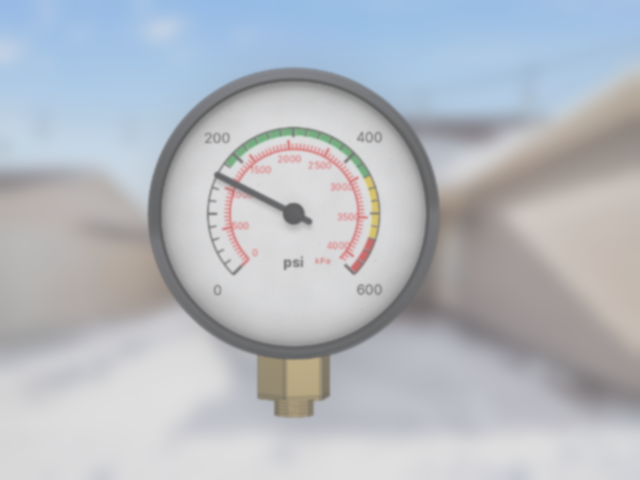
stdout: 160 psi
